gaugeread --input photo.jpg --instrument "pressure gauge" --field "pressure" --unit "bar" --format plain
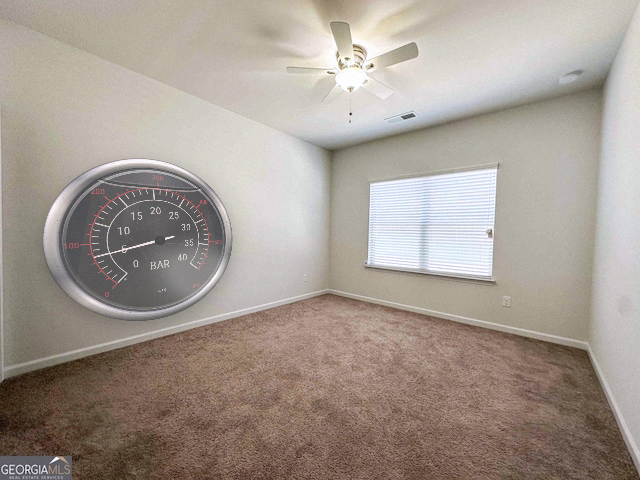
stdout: 5 bar
